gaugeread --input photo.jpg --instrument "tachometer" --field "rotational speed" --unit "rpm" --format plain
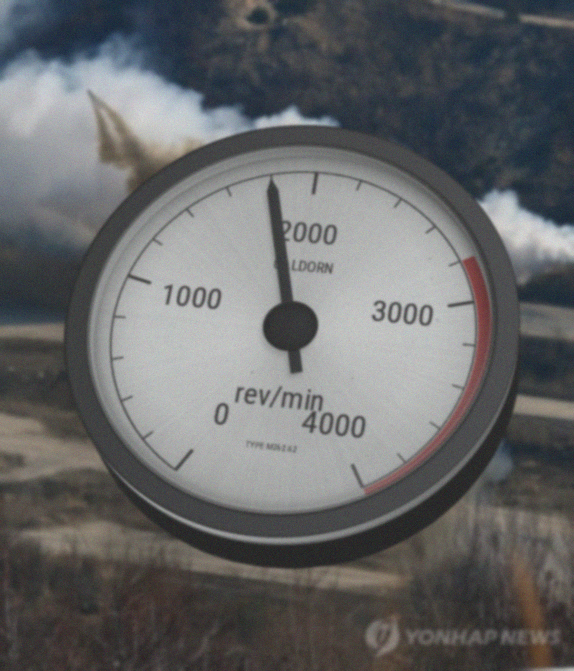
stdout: 1800 rpm
